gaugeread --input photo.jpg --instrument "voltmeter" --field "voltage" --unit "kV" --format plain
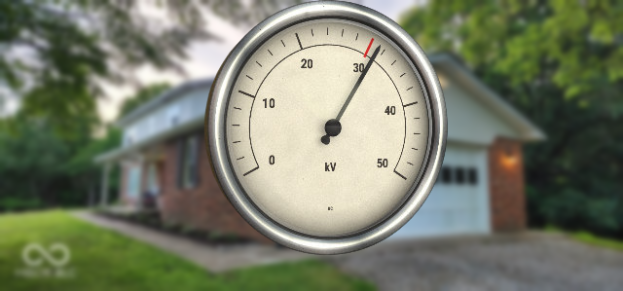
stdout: 31 kV
